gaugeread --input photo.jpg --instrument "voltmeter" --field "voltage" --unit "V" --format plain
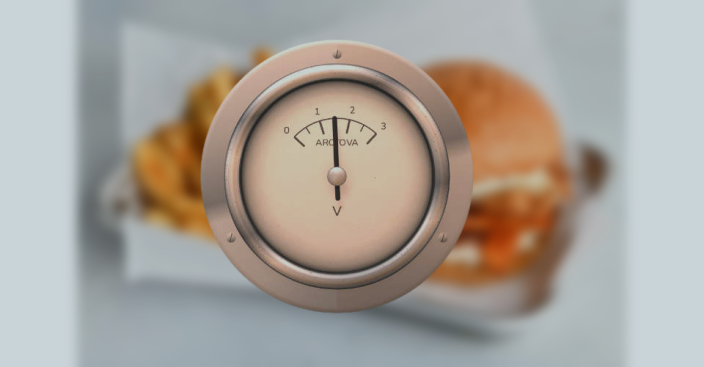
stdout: 1.5 V
